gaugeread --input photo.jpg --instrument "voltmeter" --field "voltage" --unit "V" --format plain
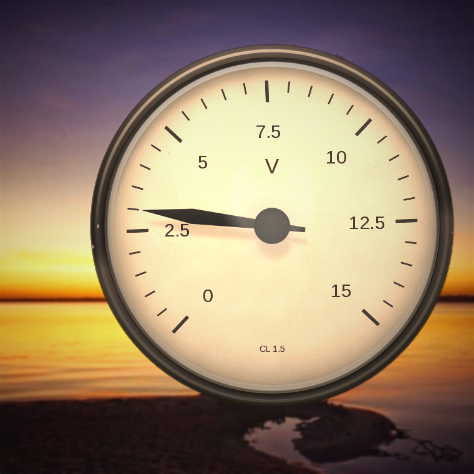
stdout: 3 V
